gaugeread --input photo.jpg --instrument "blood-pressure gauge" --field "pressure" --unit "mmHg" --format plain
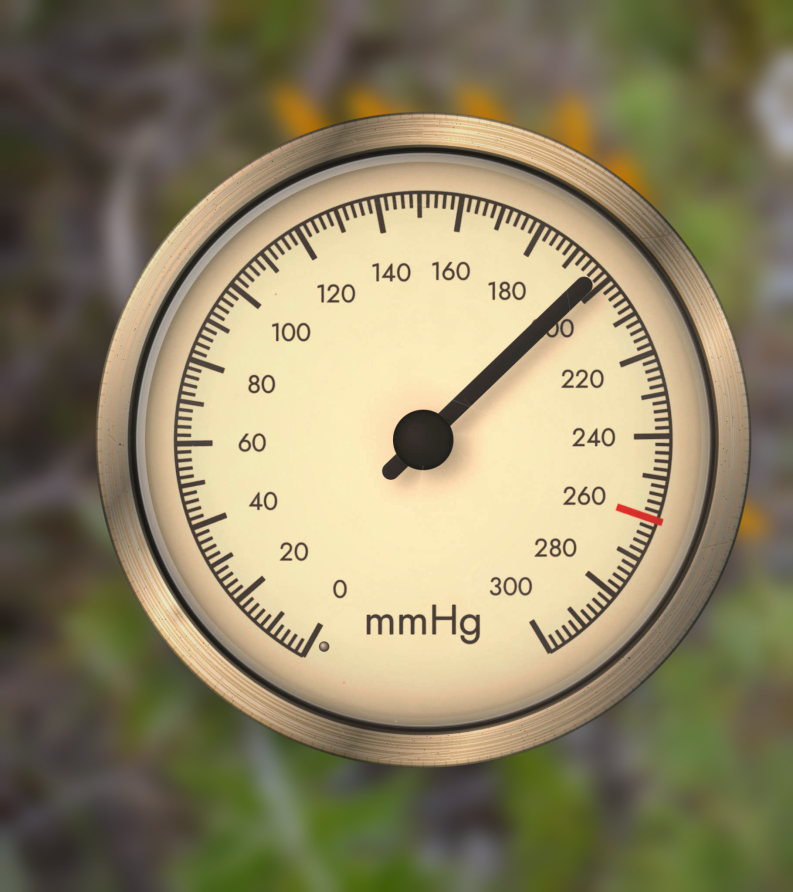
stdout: 197 mmHg
